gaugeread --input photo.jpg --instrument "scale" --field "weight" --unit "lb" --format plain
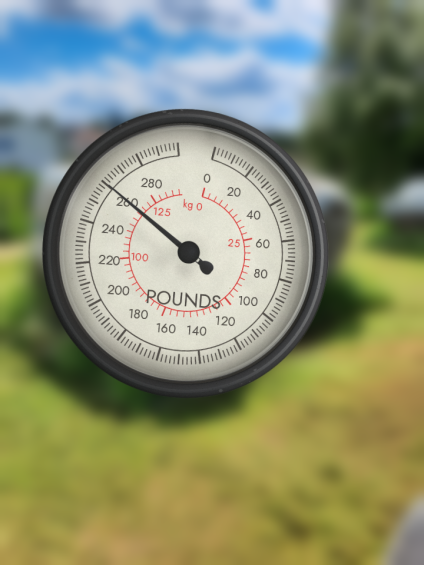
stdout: 260 lb
